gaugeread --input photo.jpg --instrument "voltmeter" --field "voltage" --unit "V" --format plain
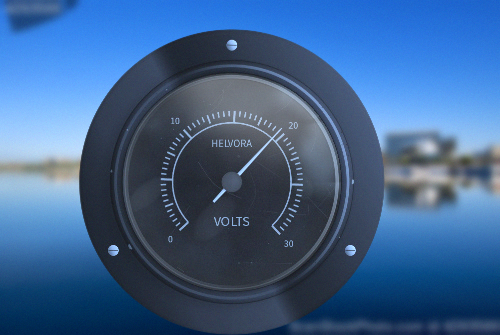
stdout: 19.5 V
